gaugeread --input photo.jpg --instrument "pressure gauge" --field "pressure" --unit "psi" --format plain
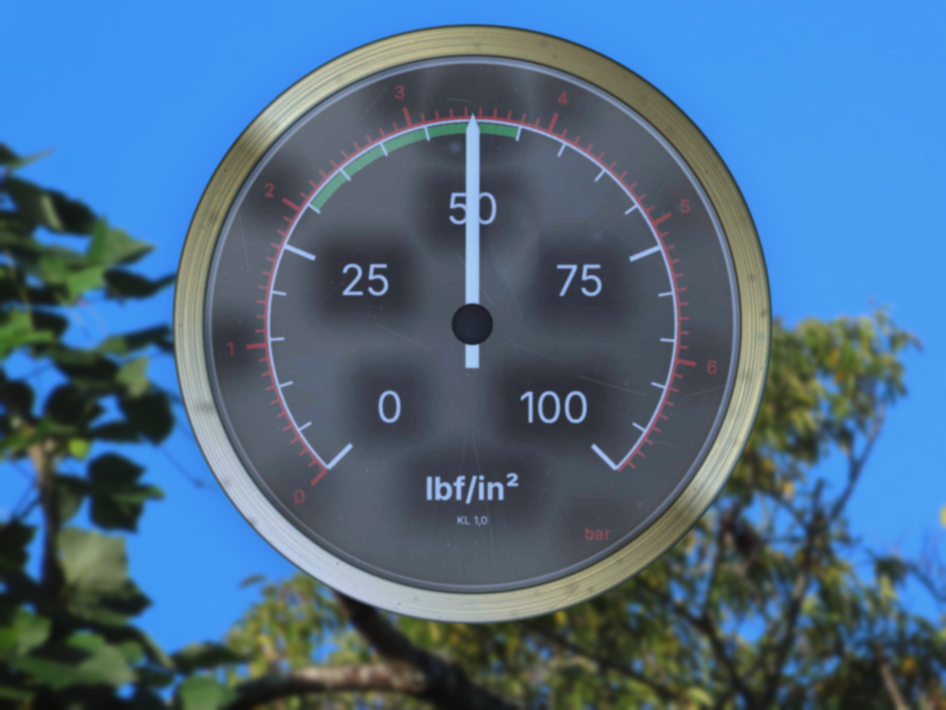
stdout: 50 psi
